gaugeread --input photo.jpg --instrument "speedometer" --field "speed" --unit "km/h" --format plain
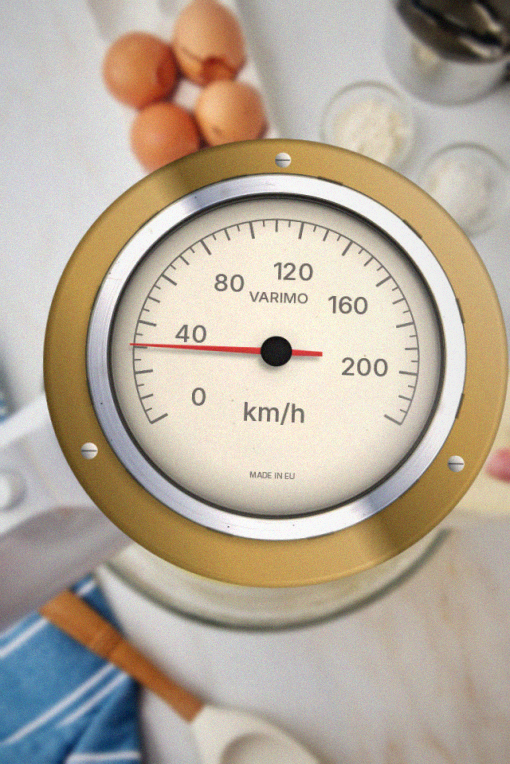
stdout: 30 km/h
